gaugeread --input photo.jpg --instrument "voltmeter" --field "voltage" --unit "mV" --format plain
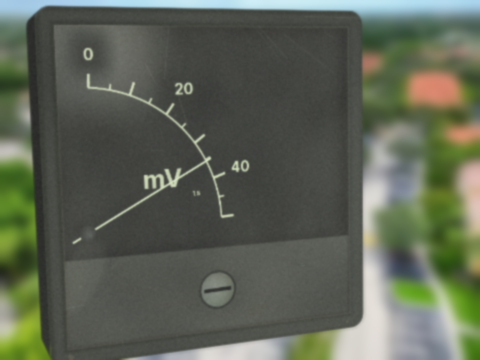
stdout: 35 mV
